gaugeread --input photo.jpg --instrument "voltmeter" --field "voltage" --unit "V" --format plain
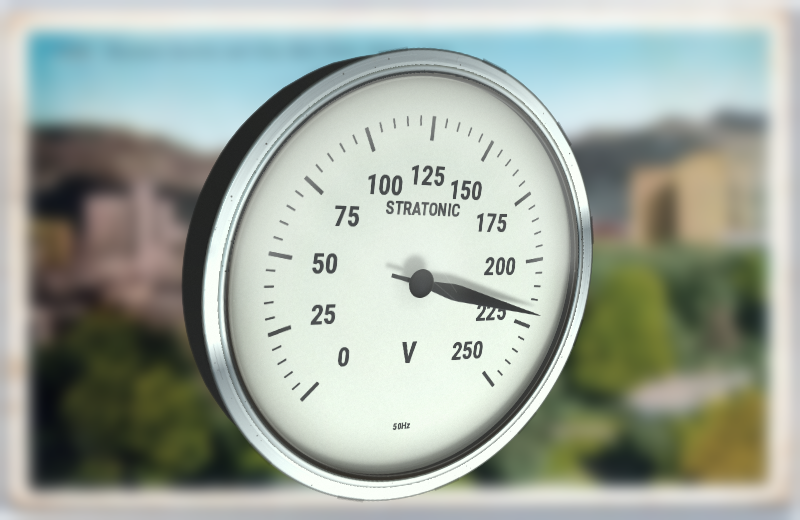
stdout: 220 V
